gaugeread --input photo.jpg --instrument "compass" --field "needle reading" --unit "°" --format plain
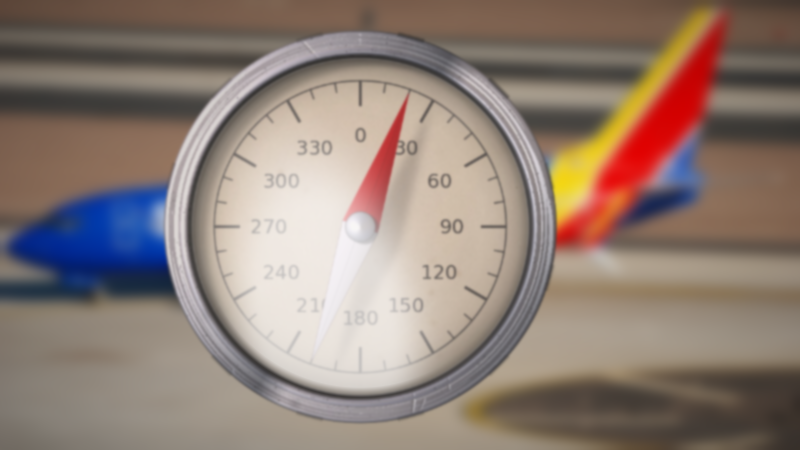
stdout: 20 °
